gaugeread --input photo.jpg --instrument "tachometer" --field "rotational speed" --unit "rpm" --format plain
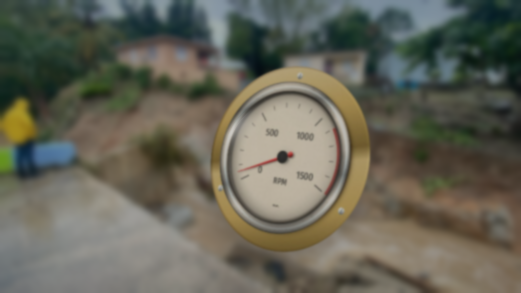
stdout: 50 rpm
